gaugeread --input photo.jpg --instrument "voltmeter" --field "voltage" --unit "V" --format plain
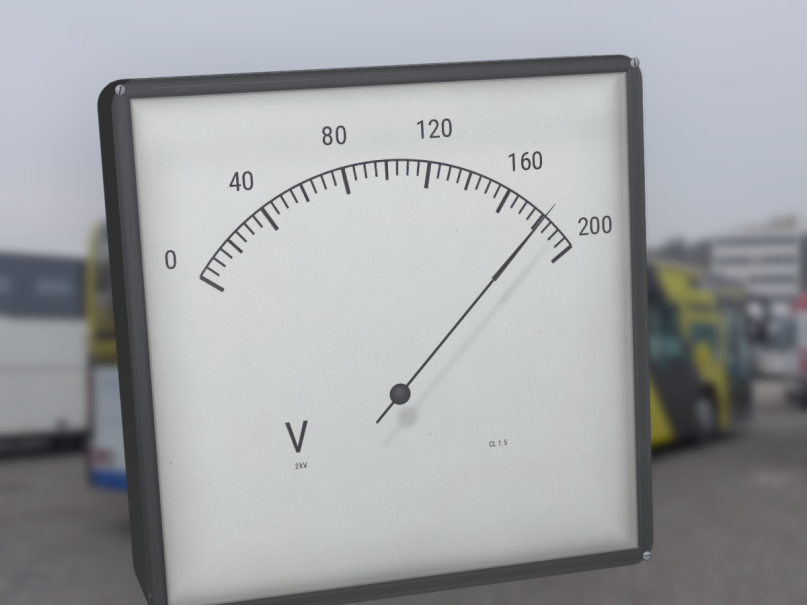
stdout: 180 V
